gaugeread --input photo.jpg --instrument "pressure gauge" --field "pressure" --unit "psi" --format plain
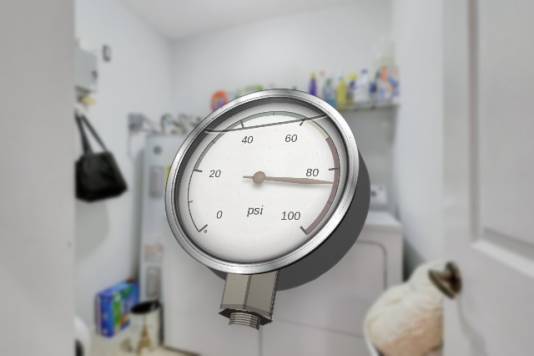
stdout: 85 psi
